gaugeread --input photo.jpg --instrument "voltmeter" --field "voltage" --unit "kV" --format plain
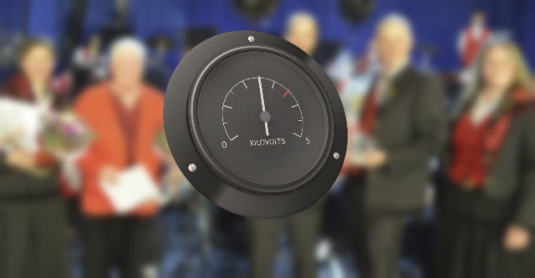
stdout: 2.5 kV
